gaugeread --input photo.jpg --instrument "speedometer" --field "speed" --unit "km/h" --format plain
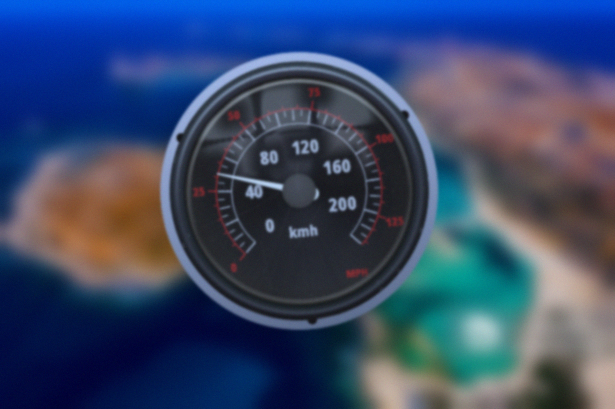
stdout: 50 km/h
